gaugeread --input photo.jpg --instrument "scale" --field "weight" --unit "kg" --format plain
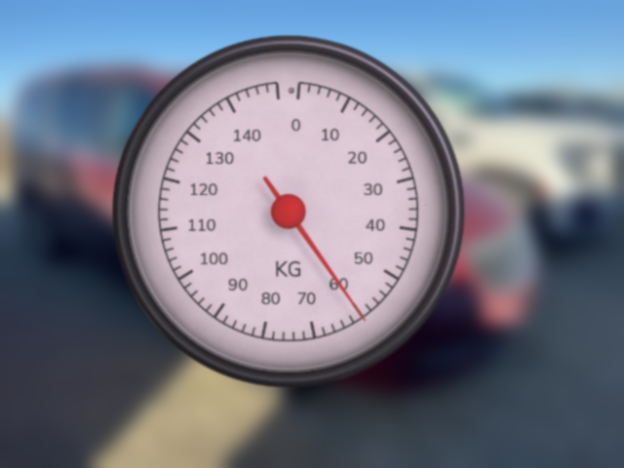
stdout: 60 kg
